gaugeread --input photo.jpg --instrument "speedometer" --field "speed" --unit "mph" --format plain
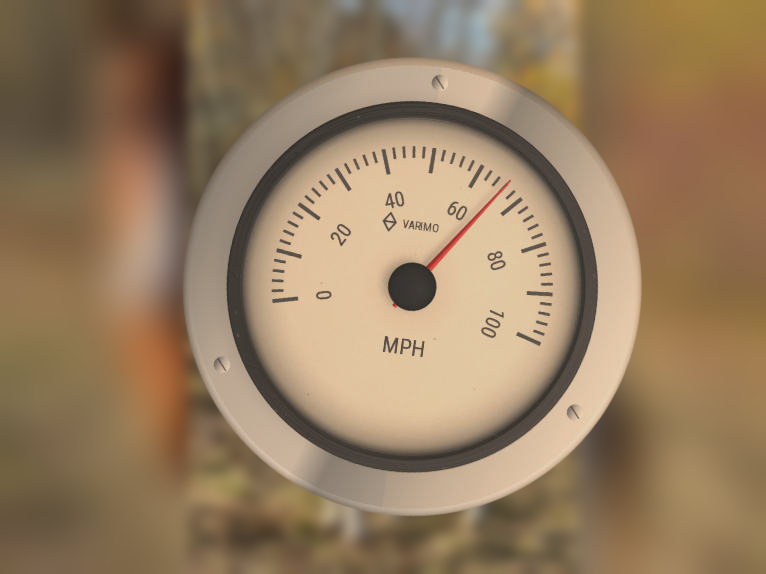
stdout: 66 mph
